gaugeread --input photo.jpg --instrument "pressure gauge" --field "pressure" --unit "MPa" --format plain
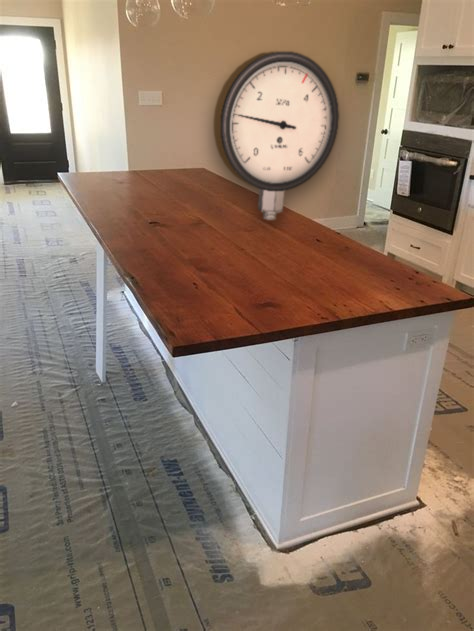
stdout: 1.2 MPa
